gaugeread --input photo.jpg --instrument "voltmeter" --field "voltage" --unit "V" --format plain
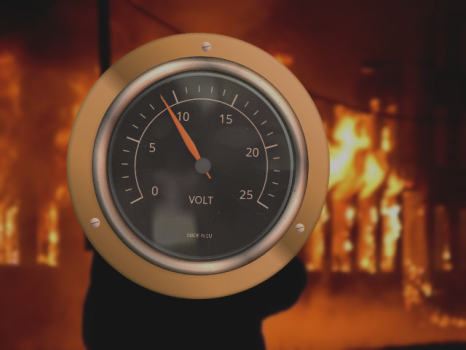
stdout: 9 V
